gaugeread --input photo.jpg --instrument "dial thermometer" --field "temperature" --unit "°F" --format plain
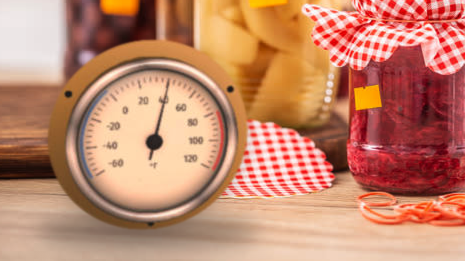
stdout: 40 °F
